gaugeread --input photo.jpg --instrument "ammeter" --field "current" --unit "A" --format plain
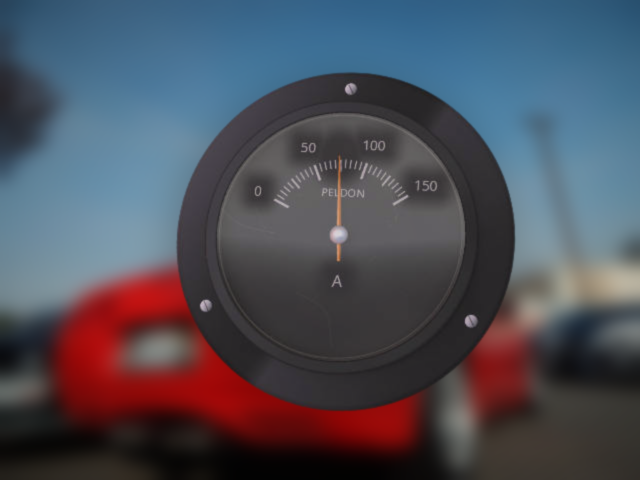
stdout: 75 A
